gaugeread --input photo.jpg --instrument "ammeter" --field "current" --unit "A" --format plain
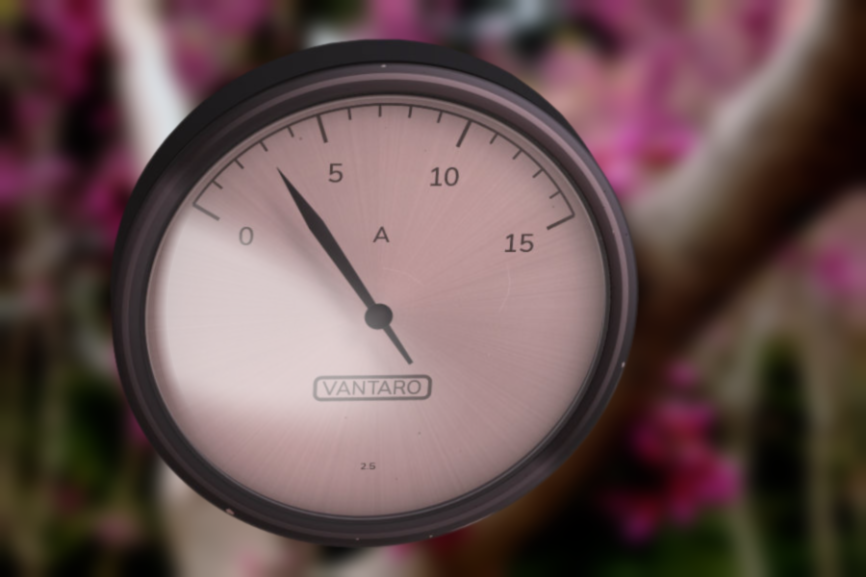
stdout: 3 A
